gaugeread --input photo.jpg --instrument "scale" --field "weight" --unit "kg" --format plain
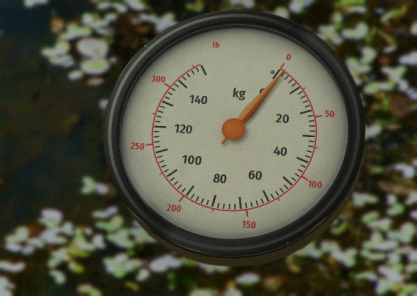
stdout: 2 kg
